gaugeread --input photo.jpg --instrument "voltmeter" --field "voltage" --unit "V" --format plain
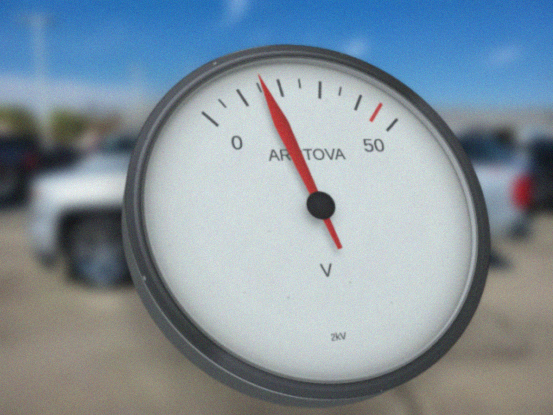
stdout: 15 V
